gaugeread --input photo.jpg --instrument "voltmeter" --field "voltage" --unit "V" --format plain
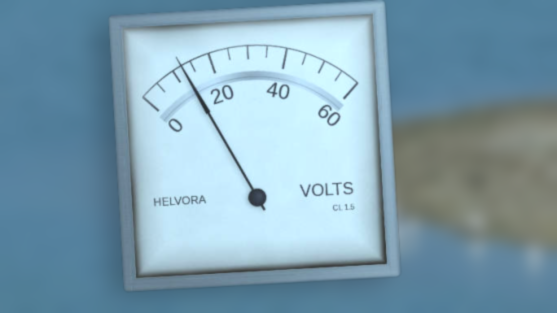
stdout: 12.5 V
